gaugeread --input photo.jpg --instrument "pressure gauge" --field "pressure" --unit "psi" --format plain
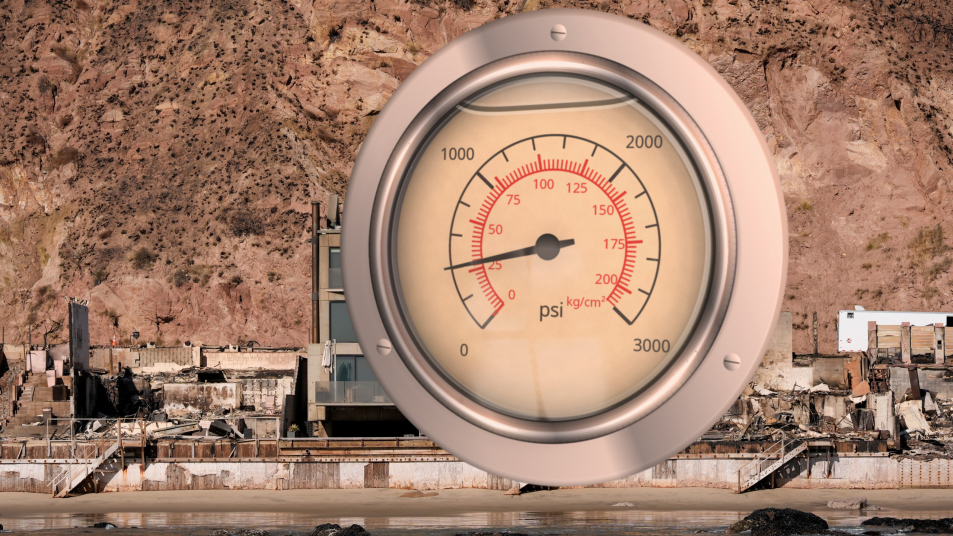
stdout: 400 psi
